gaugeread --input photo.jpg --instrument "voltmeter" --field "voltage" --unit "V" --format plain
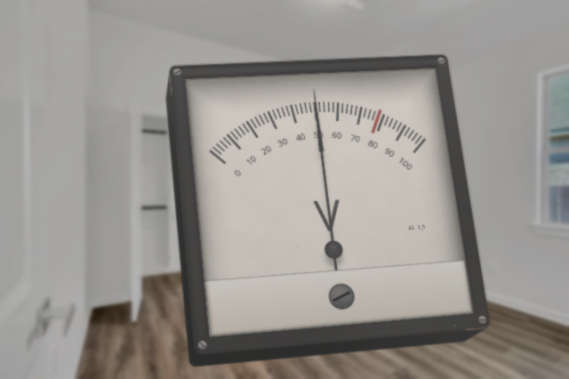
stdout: 50 V
